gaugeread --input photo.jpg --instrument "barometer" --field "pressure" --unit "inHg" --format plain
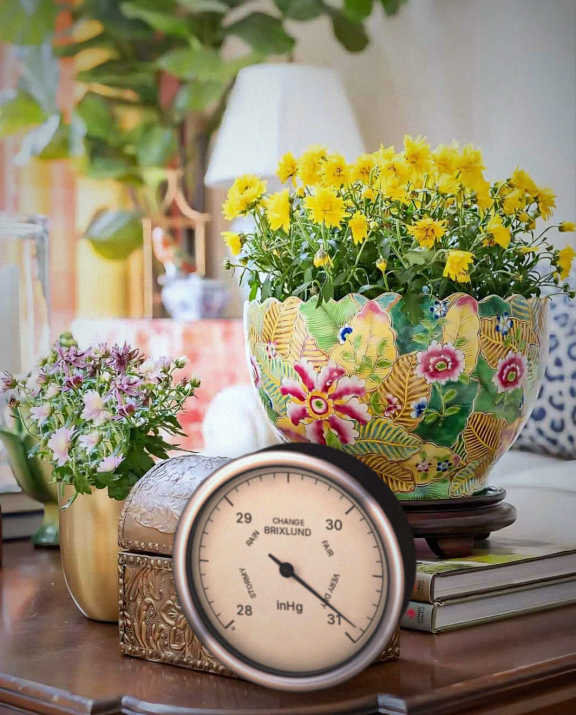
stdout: 30.9 inHg
